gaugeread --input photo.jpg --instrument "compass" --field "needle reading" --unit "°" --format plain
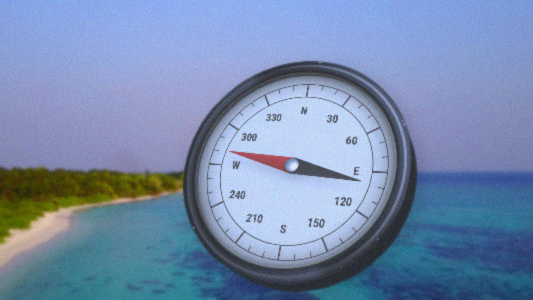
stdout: 280 °
